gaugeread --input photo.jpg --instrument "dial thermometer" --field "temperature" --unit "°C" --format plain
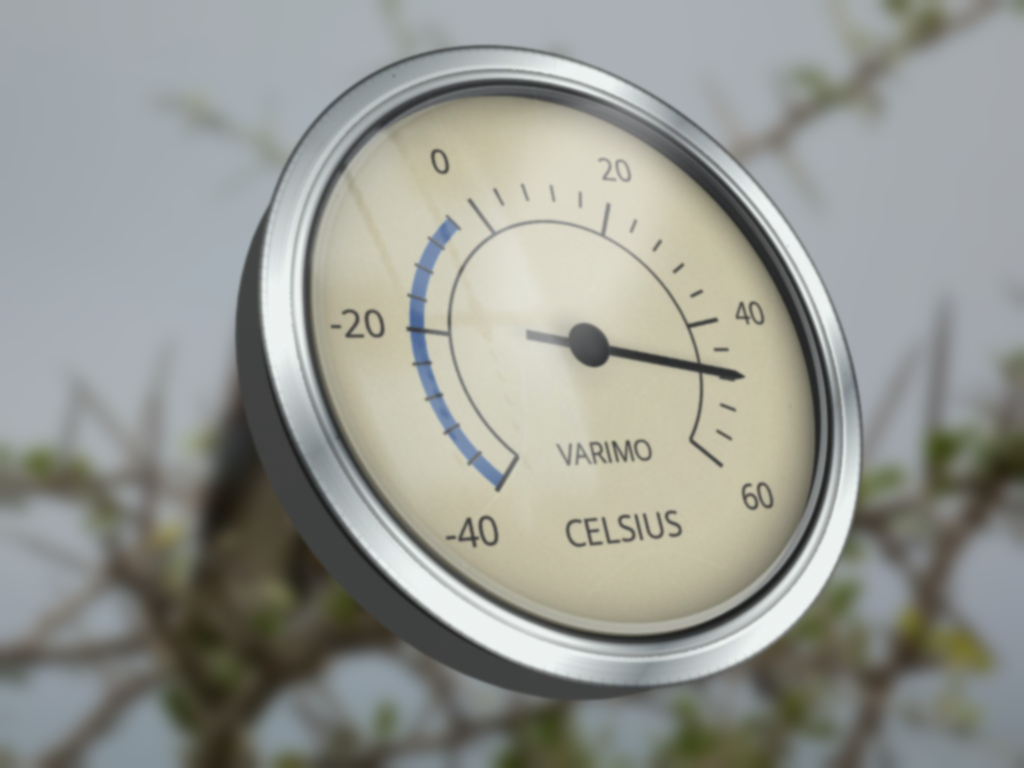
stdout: 48 °C
